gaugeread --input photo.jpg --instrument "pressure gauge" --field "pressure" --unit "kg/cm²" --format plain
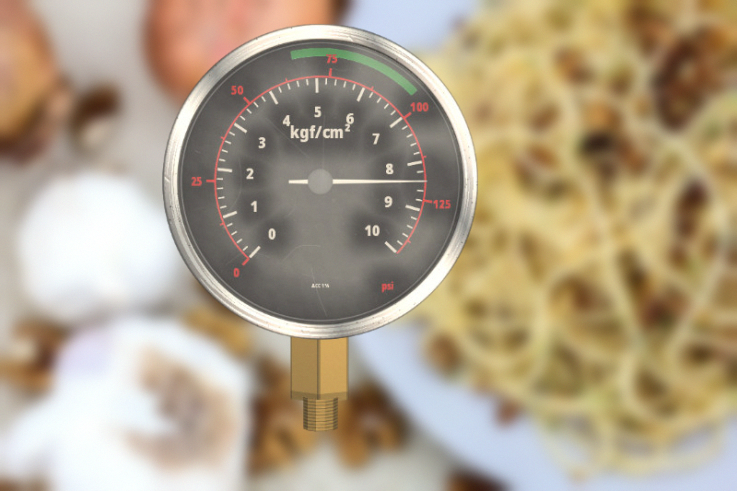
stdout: 8.4 kg/cm²
